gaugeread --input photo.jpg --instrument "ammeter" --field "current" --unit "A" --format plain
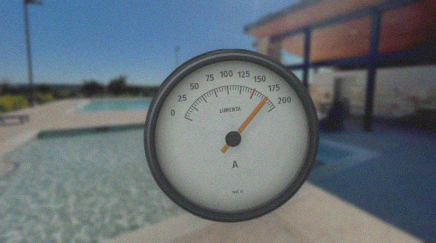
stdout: 175 A
